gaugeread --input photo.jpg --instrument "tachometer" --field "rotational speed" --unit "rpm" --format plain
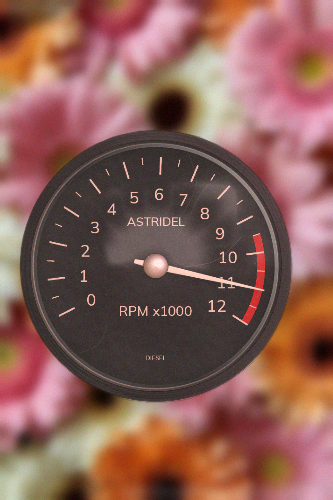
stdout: 11000 rpm
